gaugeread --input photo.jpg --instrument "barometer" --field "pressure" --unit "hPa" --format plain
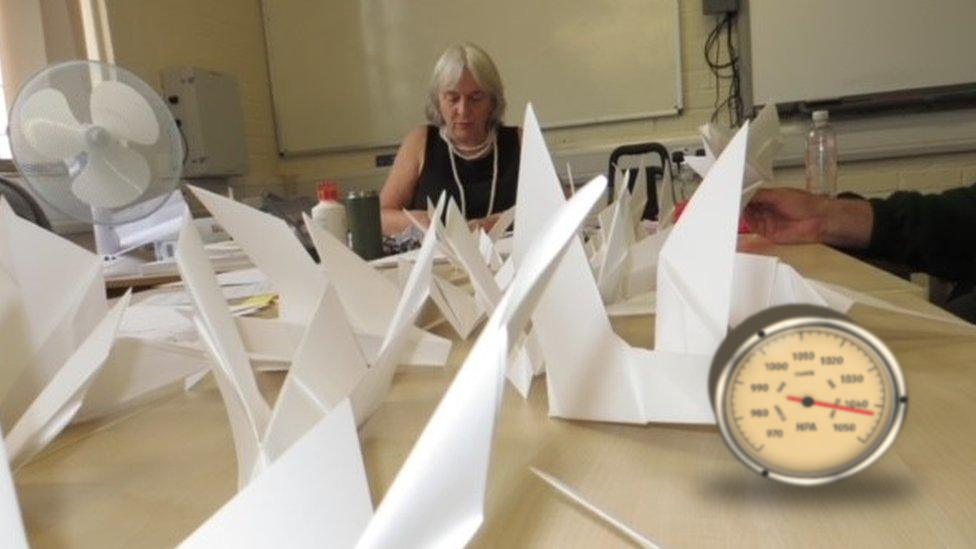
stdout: 1042 hPa
